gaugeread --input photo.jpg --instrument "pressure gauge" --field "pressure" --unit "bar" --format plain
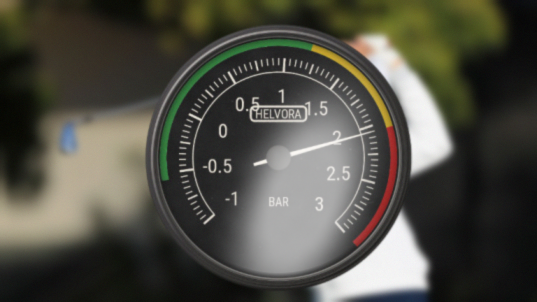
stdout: 2.05 bar
